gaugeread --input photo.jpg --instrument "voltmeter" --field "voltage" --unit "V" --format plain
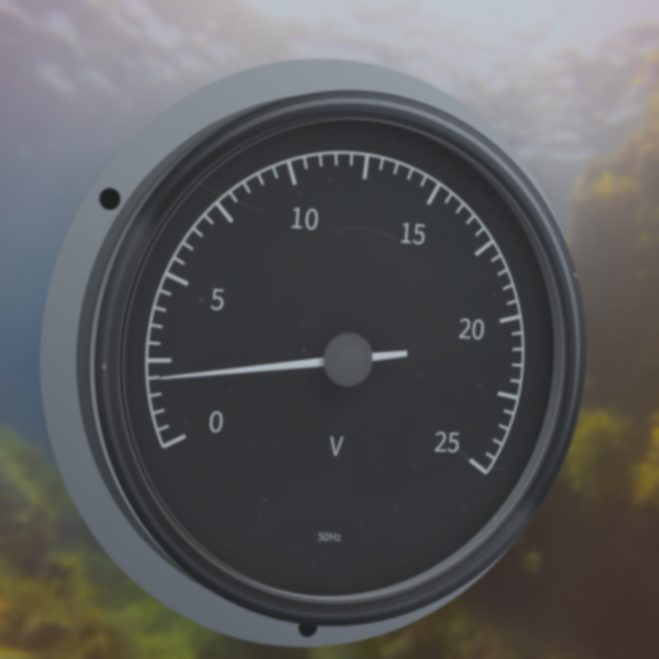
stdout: 2 V
